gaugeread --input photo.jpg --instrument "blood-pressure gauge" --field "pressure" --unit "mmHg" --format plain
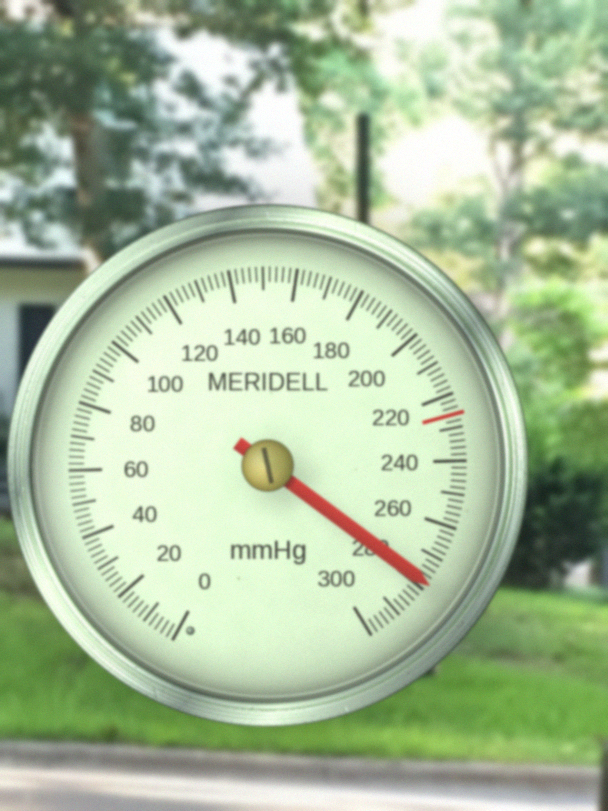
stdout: 278 mmHg
